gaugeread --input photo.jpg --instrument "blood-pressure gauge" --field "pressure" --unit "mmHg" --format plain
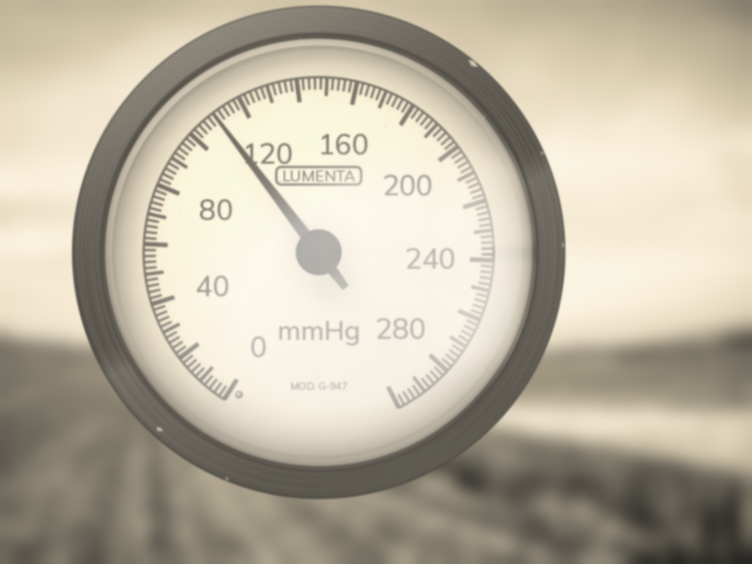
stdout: 110 mmHg
